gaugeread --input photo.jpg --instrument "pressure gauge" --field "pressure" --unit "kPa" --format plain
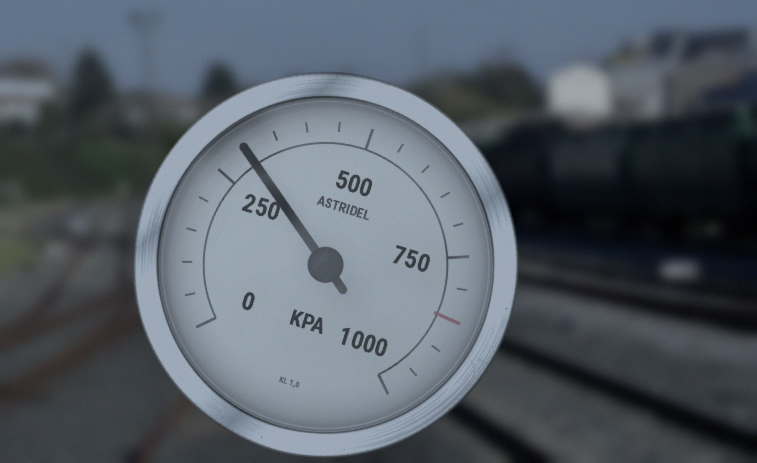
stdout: 300 kPa
